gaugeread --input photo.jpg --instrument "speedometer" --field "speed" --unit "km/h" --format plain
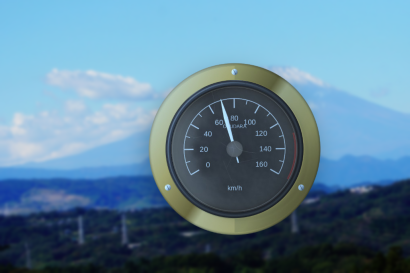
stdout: 70 km/h
